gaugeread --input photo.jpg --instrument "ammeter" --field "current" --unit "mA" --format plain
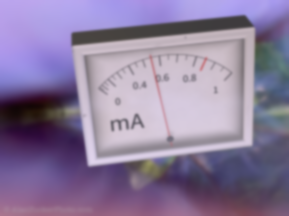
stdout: 0.55 mA
